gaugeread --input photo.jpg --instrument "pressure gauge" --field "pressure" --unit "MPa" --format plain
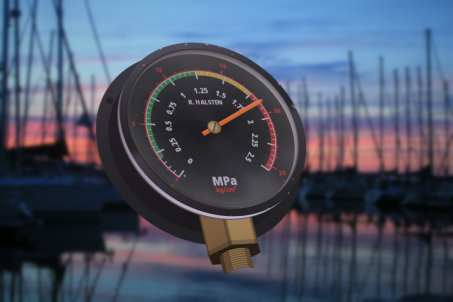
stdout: 1.85 MPa
